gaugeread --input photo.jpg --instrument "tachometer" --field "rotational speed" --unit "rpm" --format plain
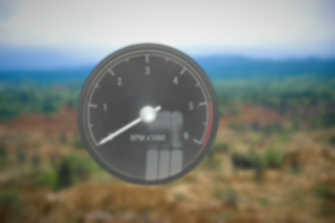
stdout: 0 rpm
